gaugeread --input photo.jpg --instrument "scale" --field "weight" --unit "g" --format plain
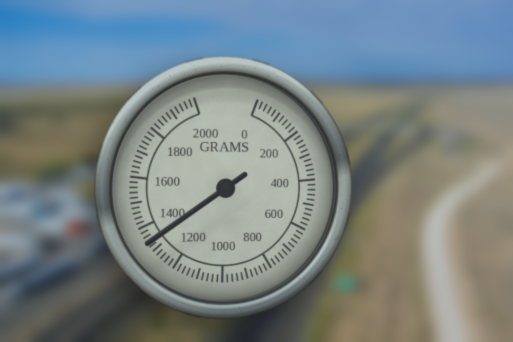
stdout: 1340 g
